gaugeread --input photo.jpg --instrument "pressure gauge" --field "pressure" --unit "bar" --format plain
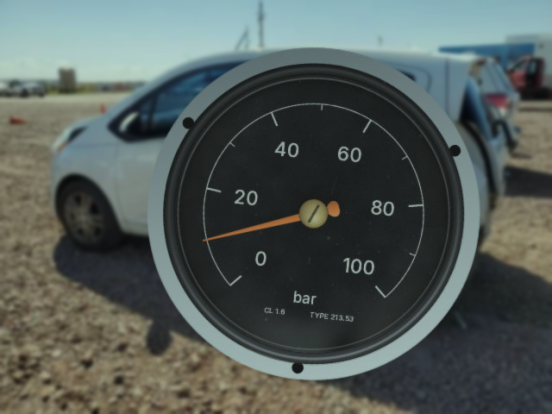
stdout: 10 bar
